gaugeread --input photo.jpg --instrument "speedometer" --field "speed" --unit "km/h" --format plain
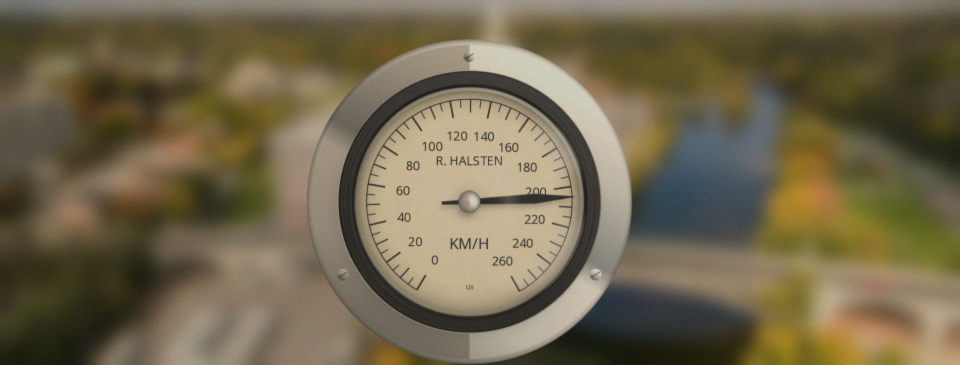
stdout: 205 km/h
